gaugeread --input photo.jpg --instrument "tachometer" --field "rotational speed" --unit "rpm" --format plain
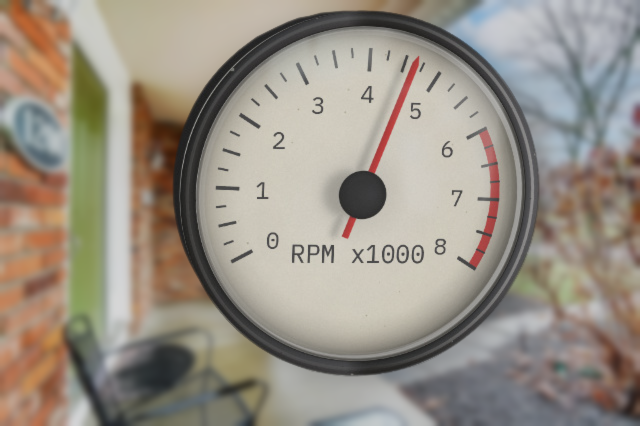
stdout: 4625 rpm
